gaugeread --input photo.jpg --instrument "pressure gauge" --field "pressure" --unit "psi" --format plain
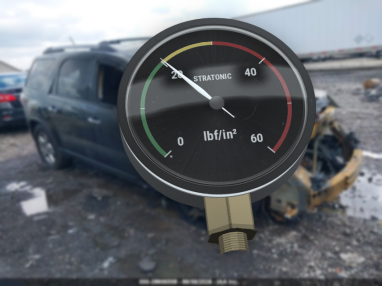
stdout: 20 psi
